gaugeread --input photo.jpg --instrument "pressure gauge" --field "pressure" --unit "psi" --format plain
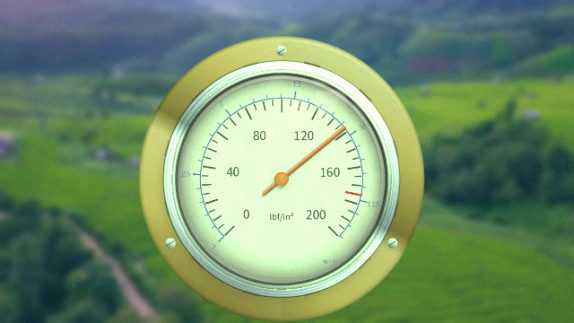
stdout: 137.5 psi
